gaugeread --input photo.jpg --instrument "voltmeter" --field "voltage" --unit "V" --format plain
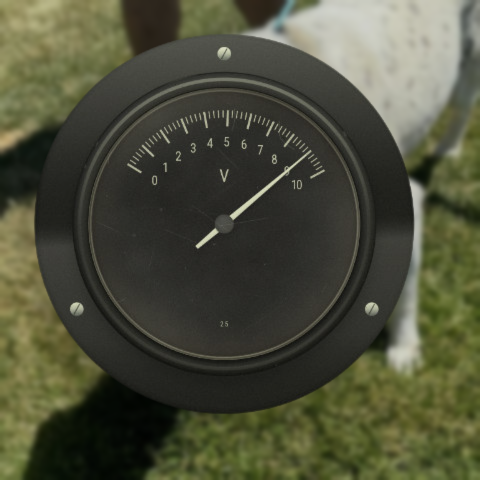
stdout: 9 V
